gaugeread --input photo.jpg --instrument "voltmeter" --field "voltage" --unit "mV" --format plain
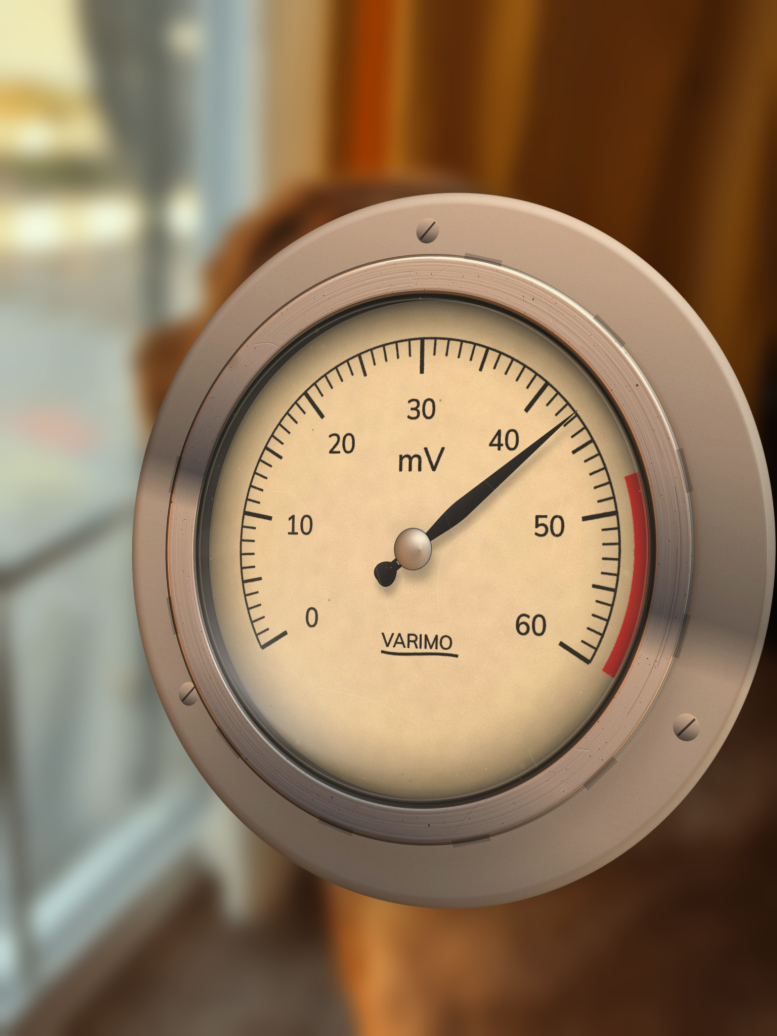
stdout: 43 mV
